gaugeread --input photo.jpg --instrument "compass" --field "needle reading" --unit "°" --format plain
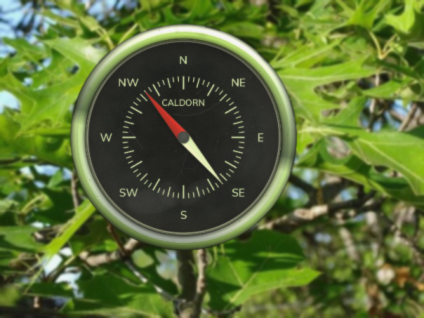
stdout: 320 °
